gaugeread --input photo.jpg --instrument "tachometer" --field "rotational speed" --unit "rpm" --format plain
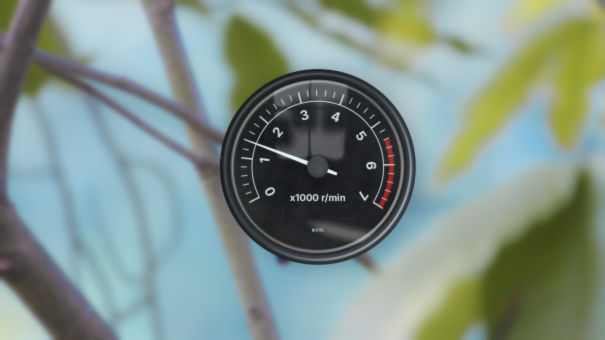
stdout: 1400 rpm
